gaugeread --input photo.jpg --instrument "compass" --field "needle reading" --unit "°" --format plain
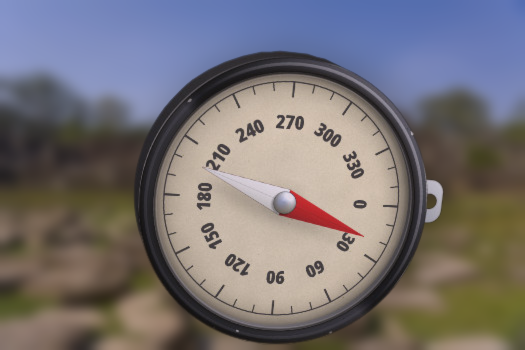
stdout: 20 °
